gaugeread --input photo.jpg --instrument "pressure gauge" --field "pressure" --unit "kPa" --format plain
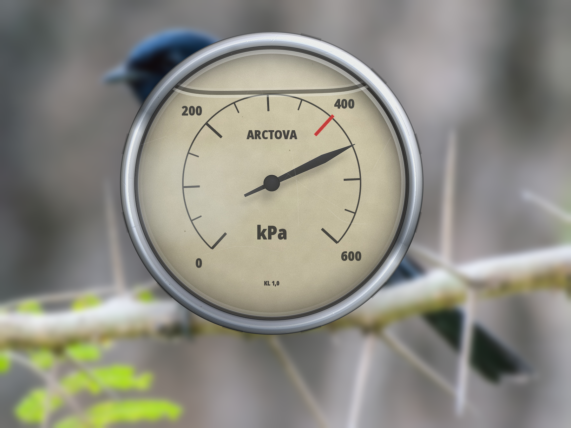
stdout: 450 kPa
